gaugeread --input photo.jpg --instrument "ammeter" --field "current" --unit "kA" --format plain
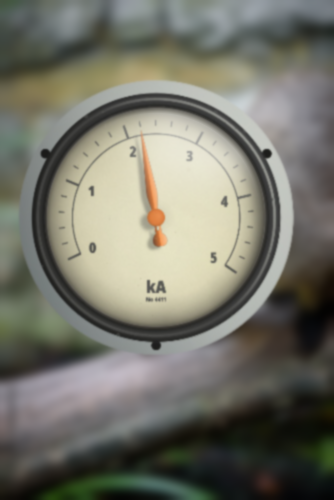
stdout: 2.2 kA
